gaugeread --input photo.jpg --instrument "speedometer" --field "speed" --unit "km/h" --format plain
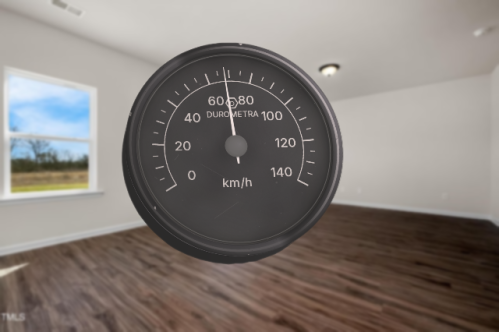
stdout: 67.5 km/h
